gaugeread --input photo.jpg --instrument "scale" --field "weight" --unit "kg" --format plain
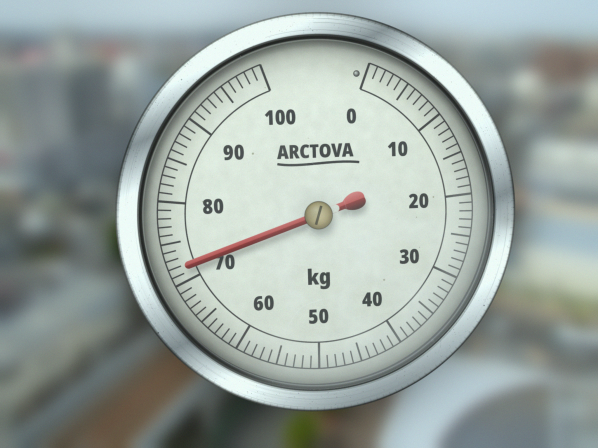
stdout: 72 kg
